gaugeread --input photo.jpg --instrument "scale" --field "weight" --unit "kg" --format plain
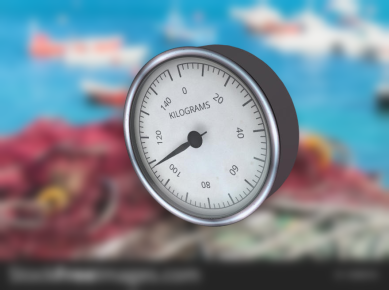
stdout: 108 kg
